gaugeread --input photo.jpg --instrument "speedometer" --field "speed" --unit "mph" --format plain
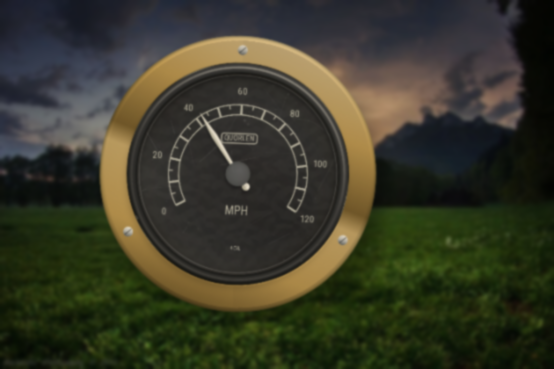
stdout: 42.5 mph
